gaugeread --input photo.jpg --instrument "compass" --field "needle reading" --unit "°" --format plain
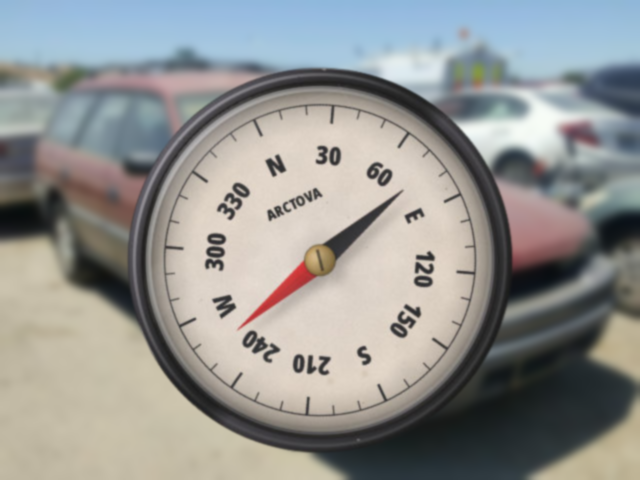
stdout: 255 °
